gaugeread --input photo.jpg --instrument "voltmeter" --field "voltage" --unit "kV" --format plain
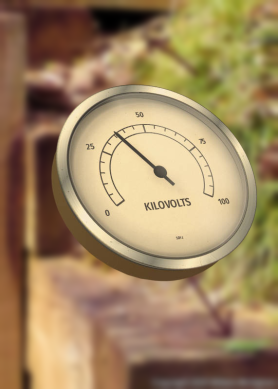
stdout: 35 kV
